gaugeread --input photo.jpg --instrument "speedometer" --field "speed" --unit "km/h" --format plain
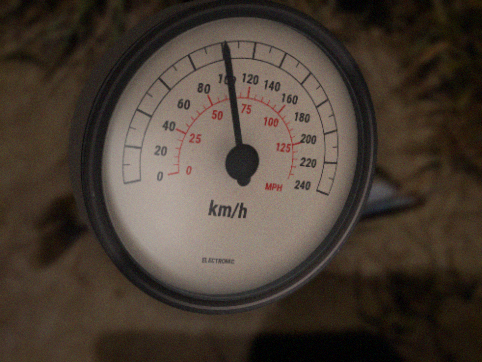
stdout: 100 km/h
